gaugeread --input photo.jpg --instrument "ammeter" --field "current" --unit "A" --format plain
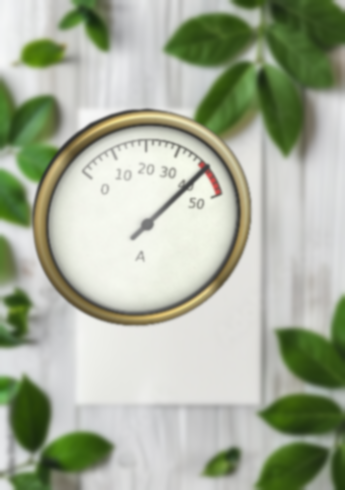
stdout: 40 A
